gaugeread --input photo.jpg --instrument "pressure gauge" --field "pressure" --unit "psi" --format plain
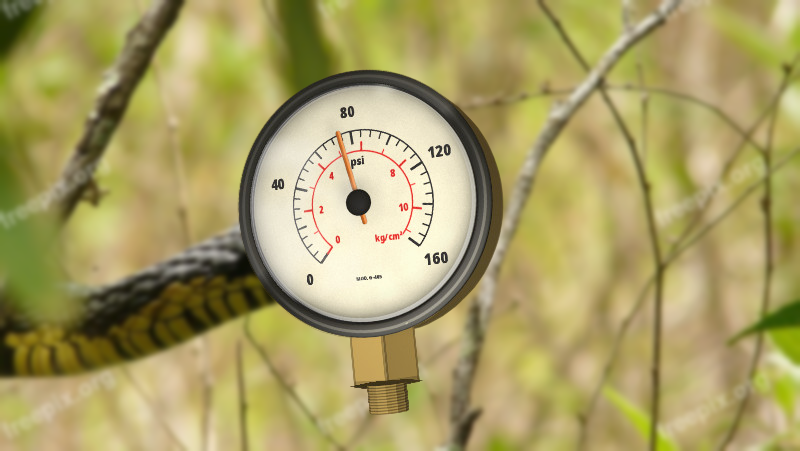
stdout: 75 psi
